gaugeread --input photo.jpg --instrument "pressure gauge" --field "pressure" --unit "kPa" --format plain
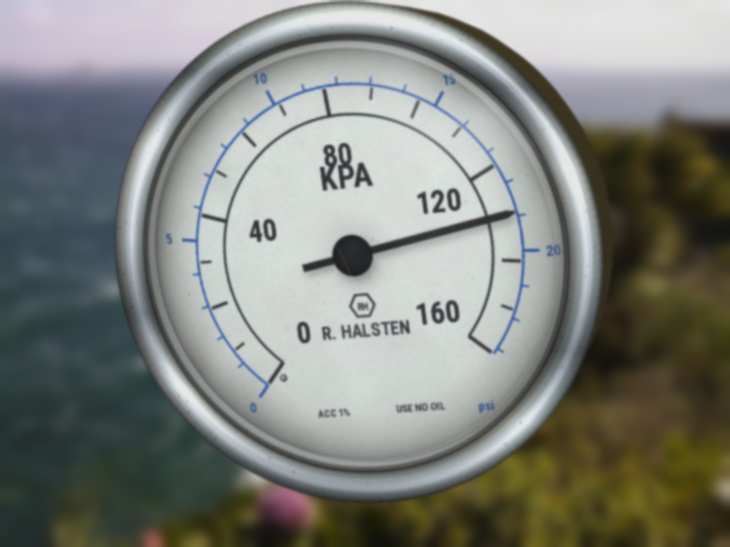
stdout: 130 kPa
